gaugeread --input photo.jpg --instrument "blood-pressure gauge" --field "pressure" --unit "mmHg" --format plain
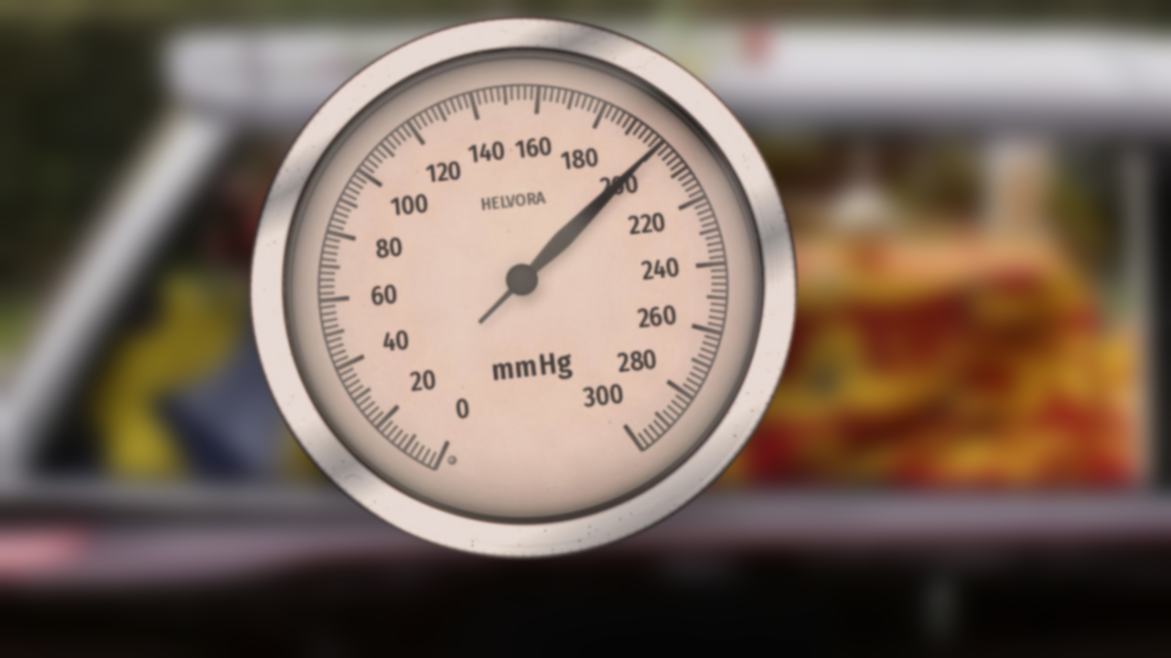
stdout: 200 mmHg
